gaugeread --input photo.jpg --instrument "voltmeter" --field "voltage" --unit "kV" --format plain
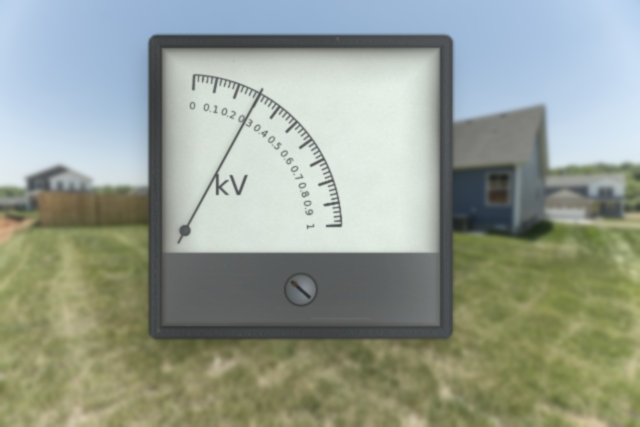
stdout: 0.3 kV
